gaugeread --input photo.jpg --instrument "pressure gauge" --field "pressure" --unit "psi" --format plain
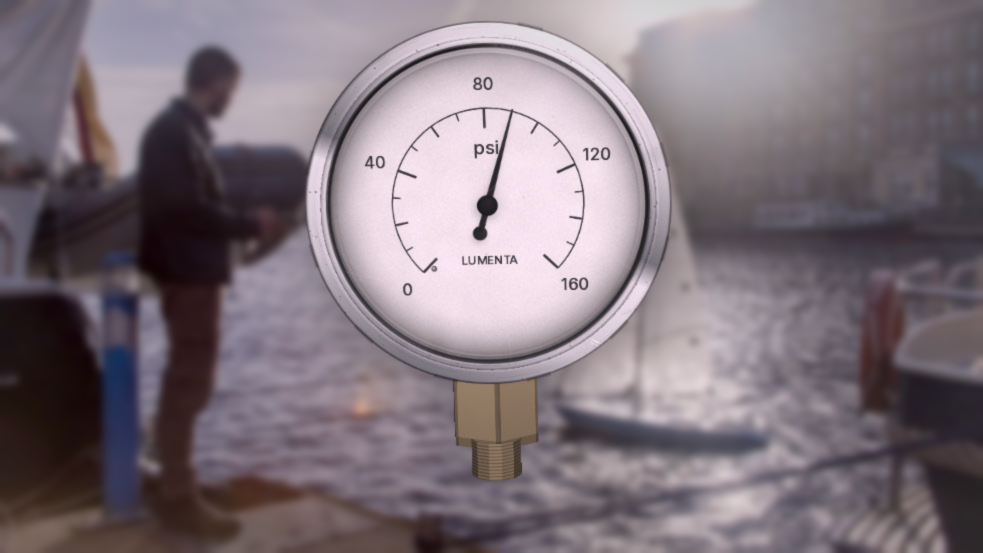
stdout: 90 psi
